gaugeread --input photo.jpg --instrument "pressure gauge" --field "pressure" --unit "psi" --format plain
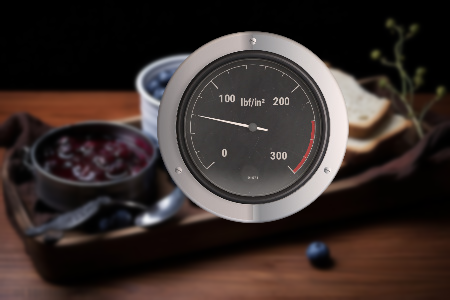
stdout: 60 psi
